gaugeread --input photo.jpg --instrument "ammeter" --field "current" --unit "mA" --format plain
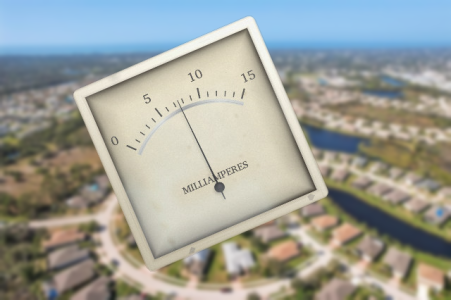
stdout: 7.5 mA
